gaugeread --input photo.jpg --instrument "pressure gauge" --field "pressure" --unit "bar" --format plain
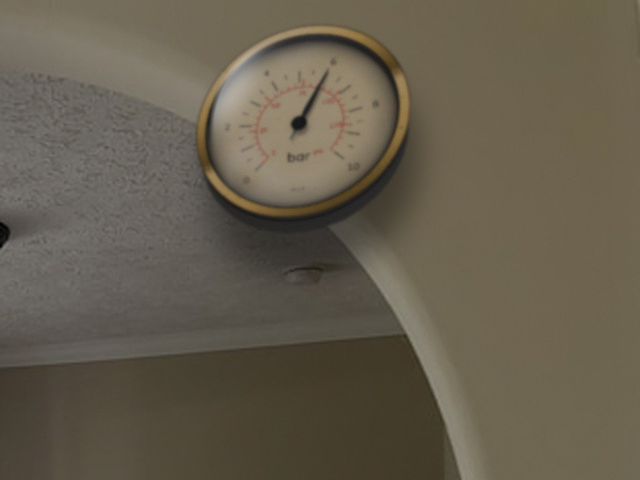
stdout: 6 bar
